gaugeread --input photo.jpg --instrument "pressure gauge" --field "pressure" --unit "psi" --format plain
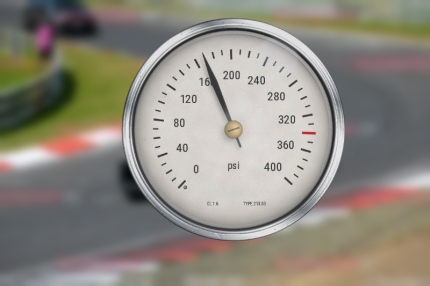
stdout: 170 psi
